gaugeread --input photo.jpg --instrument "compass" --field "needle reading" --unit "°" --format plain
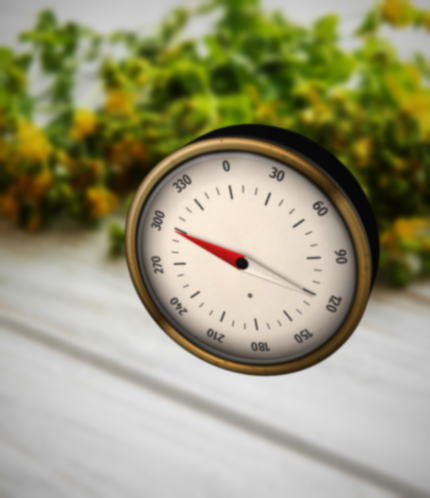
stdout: 300 °
